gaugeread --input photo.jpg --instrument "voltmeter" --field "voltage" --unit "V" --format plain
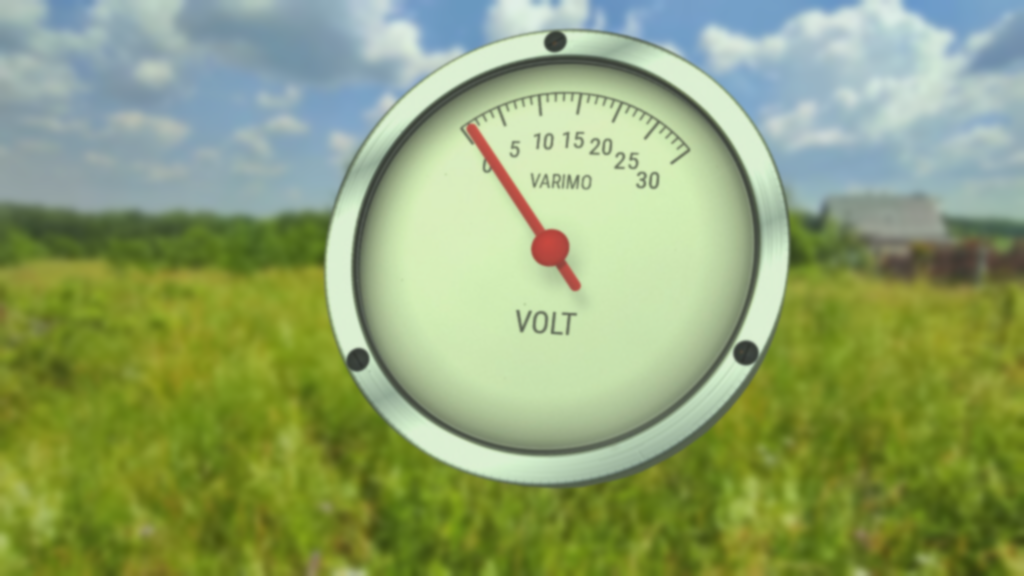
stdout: 1 V
